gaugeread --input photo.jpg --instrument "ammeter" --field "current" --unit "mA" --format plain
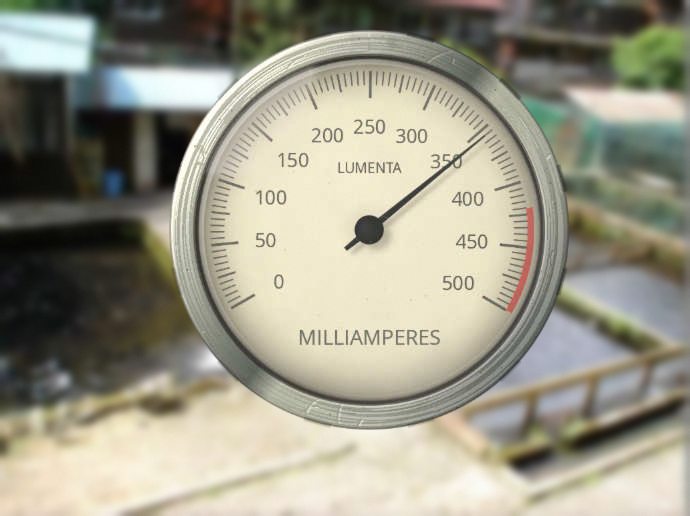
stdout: 355 mA
